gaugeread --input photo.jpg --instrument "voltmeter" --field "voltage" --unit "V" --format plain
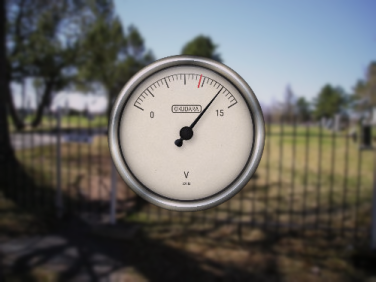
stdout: 12.5 V
